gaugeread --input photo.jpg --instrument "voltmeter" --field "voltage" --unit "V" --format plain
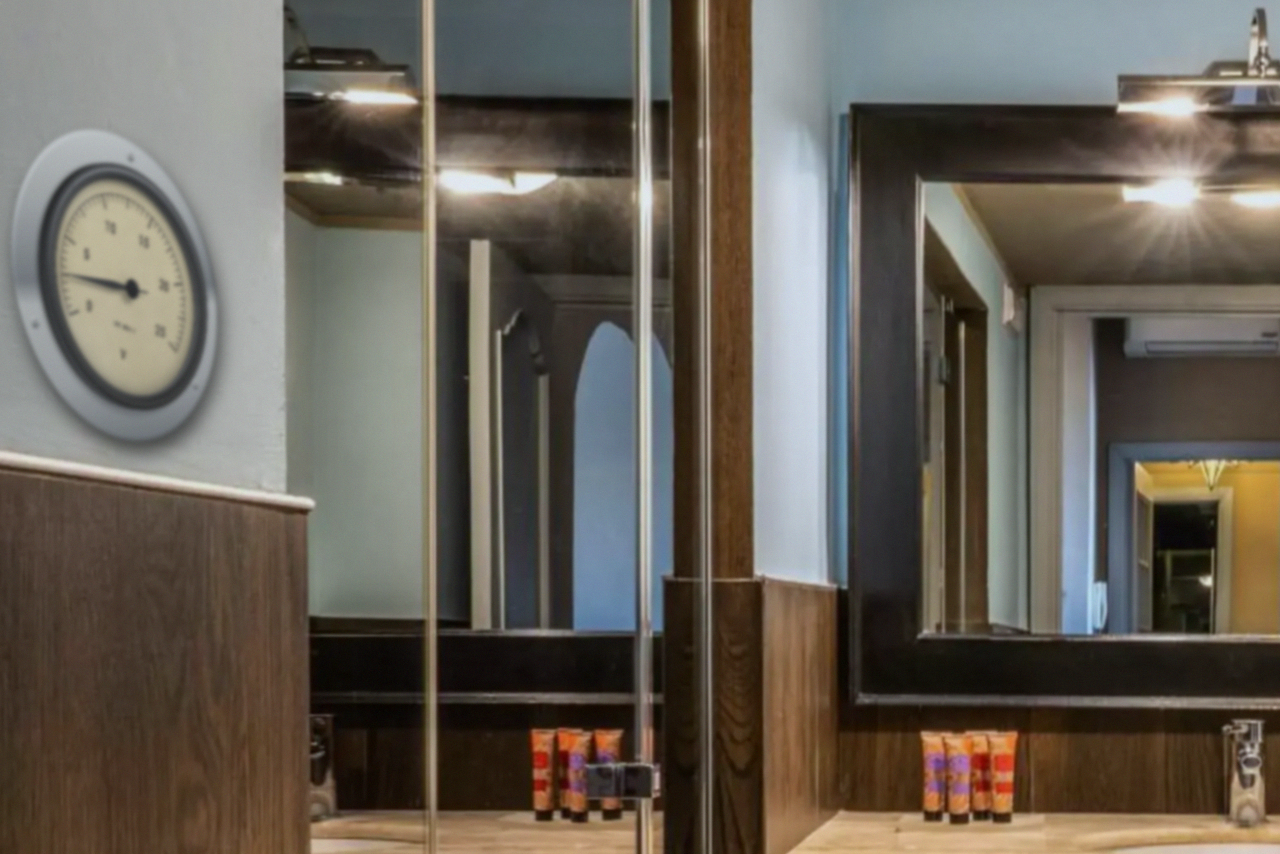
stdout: 2.5 V
